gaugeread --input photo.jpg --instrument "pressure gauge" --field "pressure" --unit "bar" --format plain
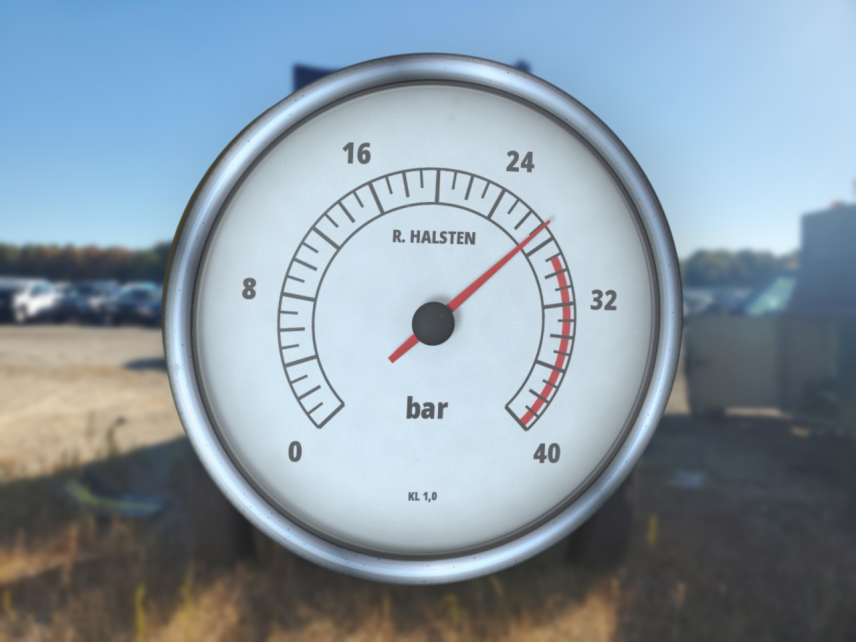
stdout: 27 bar
